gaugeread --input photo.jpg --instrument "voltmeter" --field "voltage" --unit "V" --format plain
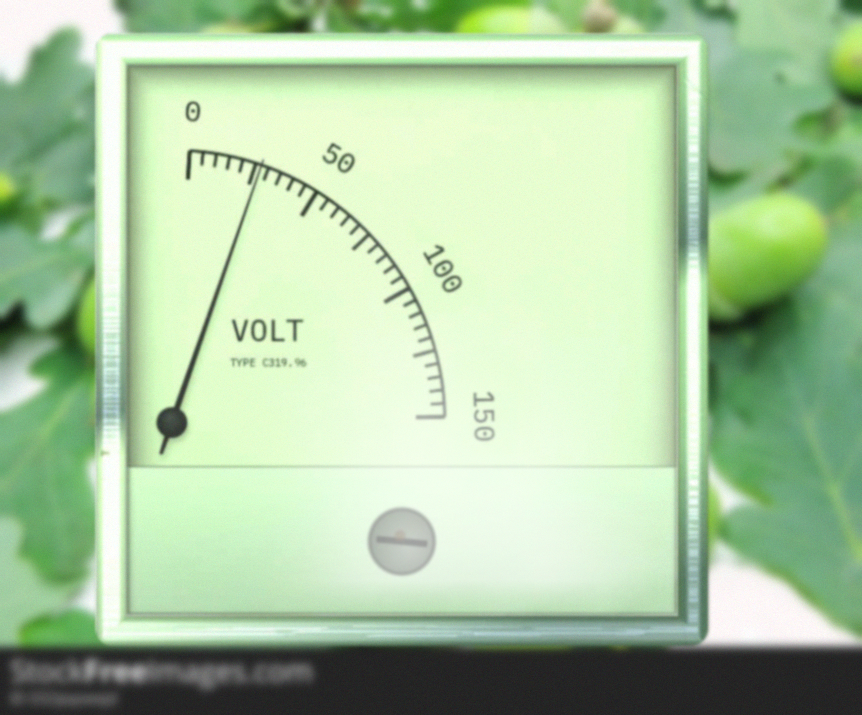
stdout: 27.5 V
